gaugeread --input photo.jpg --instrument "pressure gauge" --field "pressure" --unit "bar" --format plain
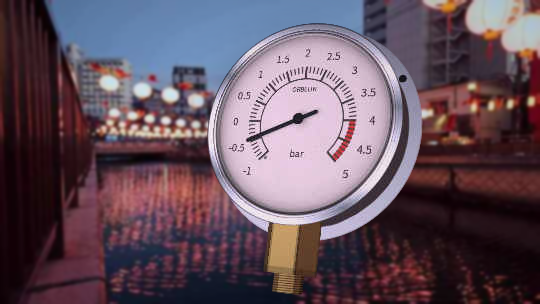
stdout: -0.5 bar
